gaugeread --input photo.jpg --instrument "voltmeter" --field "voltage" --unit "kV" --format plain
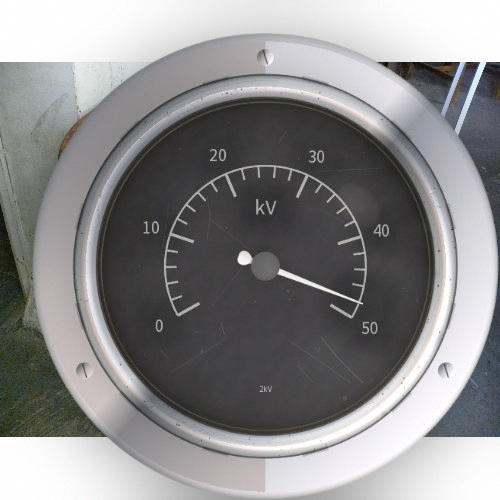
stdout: 48 kV
